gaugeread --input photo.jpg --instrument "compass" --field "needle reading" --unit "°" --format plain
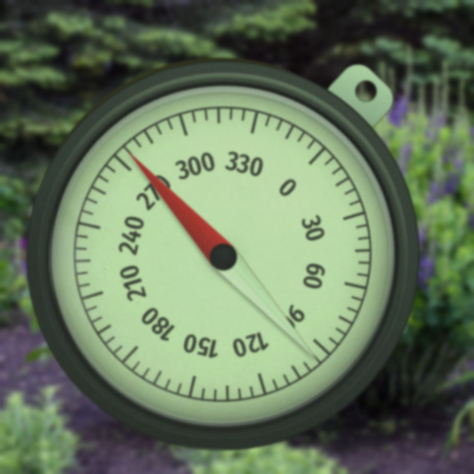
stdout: 275 °
